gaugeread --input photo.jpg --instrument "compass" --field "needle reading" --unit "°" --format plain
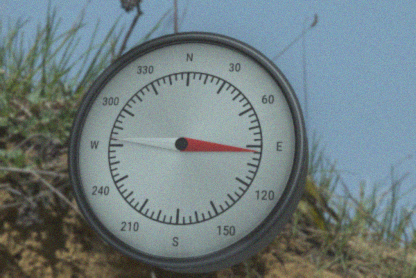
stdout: 95 °
